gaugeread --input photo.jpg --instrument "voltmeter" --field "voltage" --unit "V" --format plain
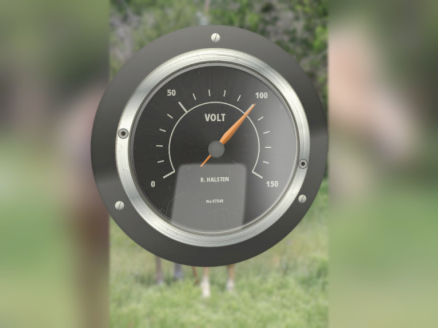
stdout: 100 V
